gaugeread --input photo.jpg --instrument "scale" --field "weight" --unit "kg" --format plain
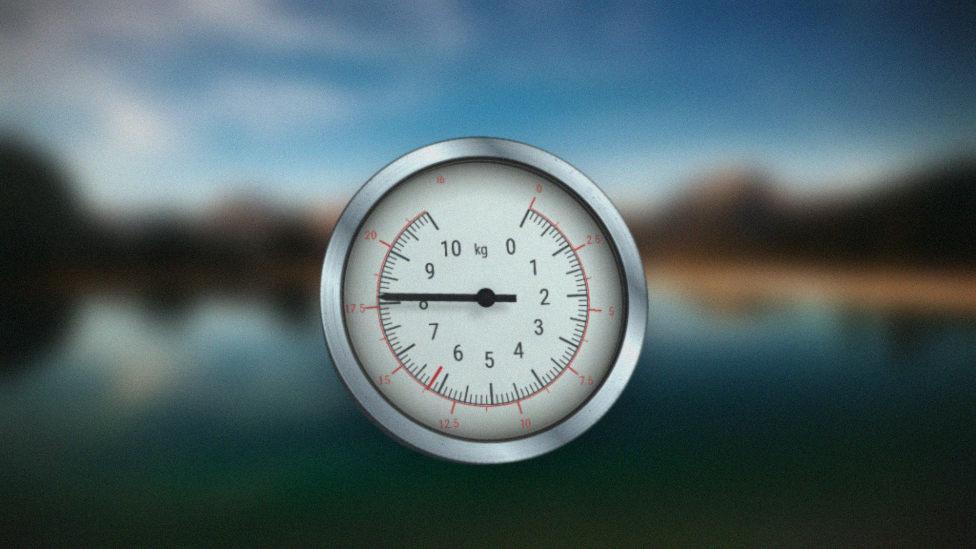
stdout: 8.1 kg
